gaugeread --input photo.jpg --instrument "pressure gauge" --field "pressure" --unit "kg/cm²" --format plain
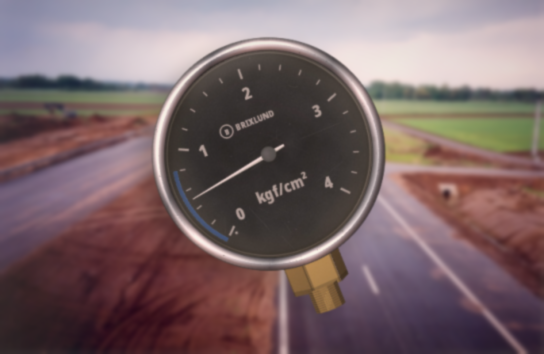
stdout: 0.5 kg/cm²
